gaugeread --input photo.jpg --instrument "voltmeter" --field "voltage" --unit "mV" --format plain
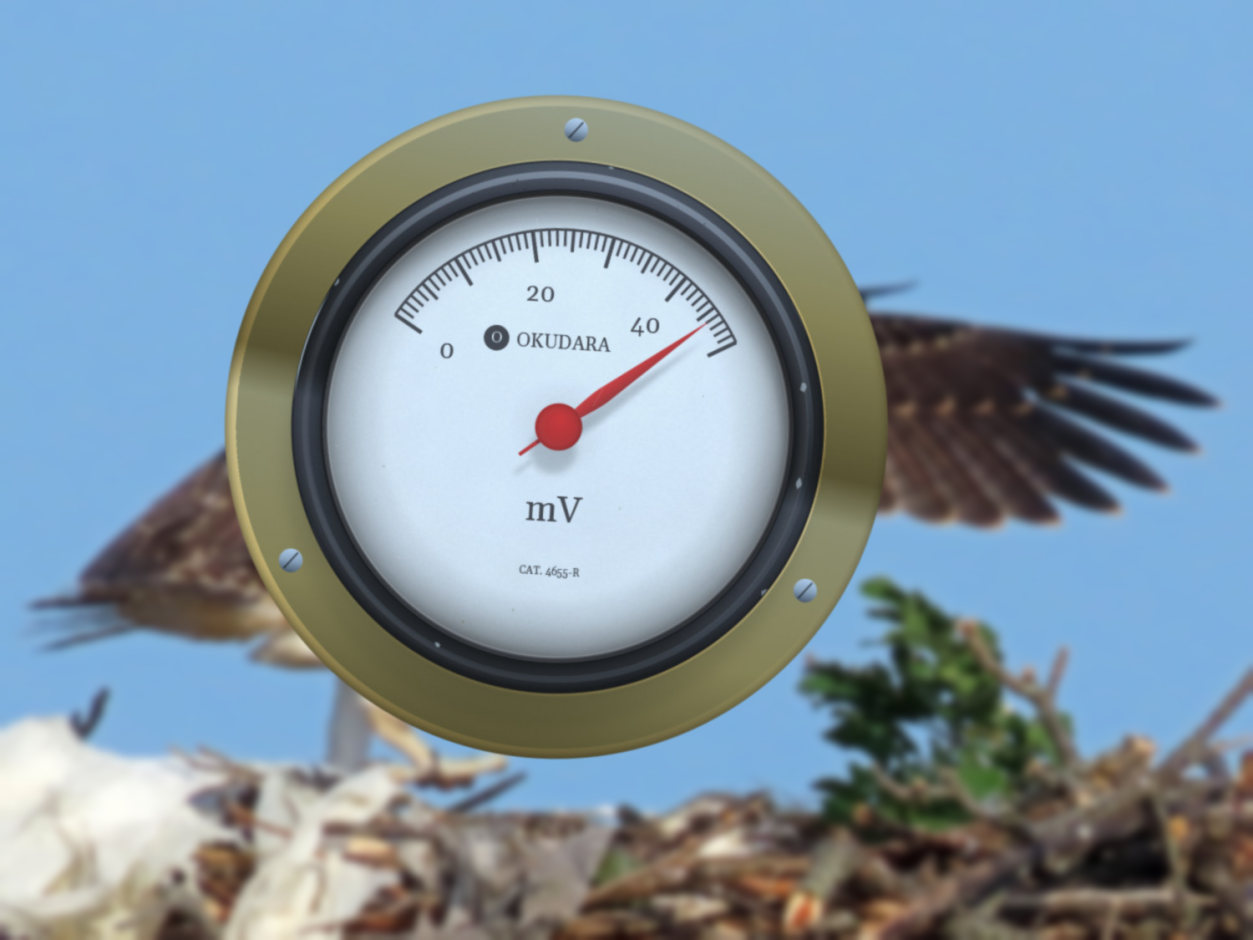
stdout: 46 mV
